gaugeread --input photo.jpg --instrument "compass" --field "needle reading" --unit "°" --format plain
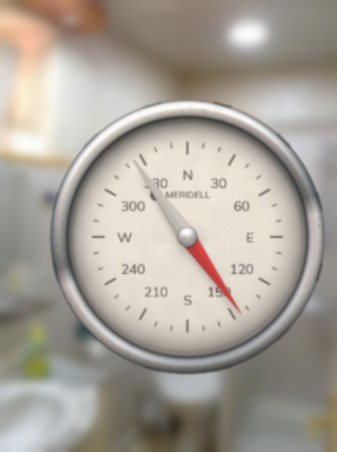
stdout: 145 °
